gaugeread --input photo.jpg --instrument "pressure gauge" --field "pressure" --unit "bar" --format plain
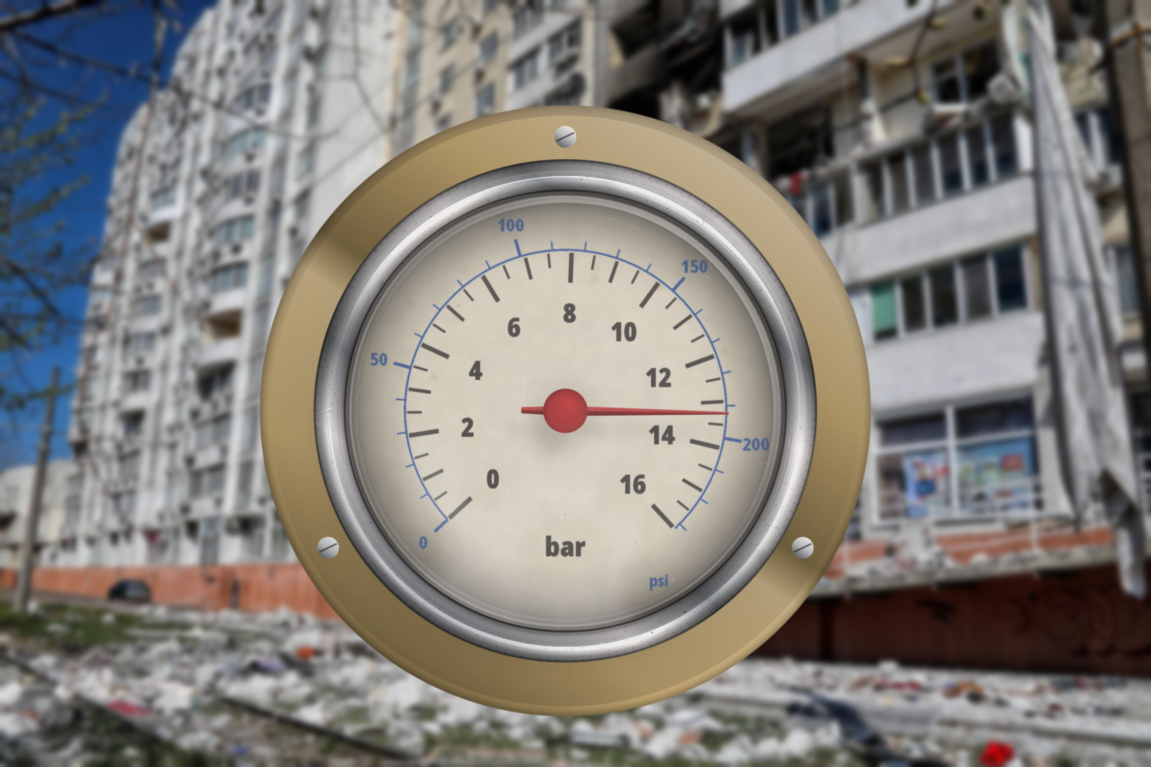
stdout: 13.25 bar
